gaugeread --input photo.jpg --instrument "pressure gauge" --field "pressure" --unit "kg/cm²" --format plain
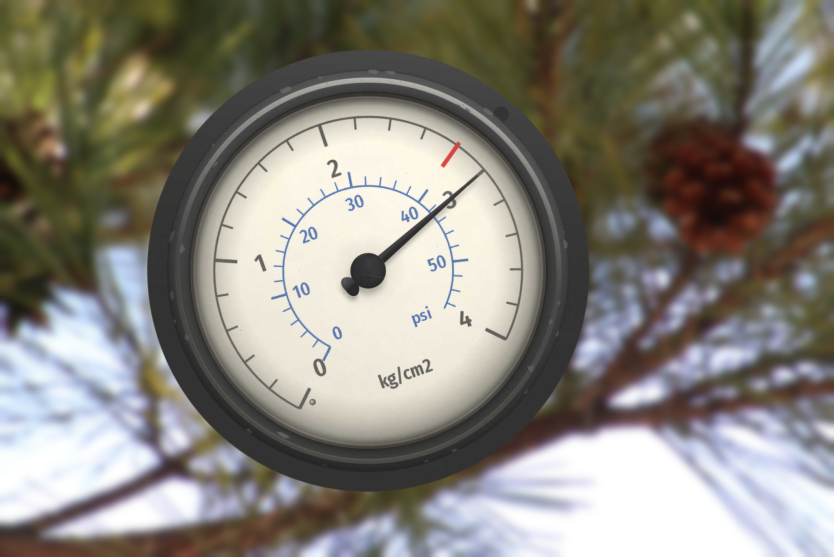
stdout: 3 kg/cm²
